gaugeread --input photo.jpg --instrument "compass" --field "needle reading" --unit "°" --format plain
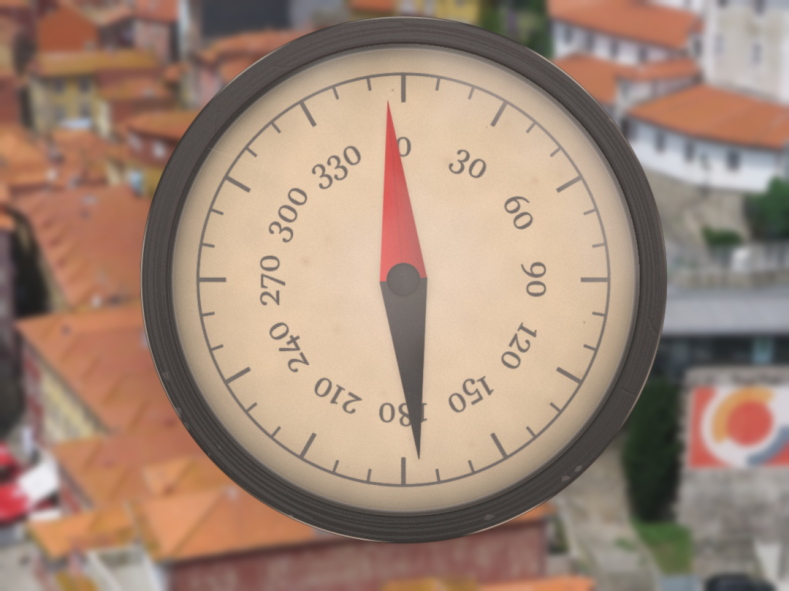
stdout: 355 °
